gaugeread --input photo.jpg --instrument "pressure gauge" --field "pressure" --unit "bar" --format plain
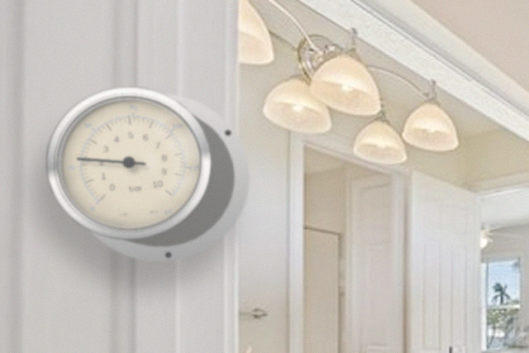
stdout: 2 bar
